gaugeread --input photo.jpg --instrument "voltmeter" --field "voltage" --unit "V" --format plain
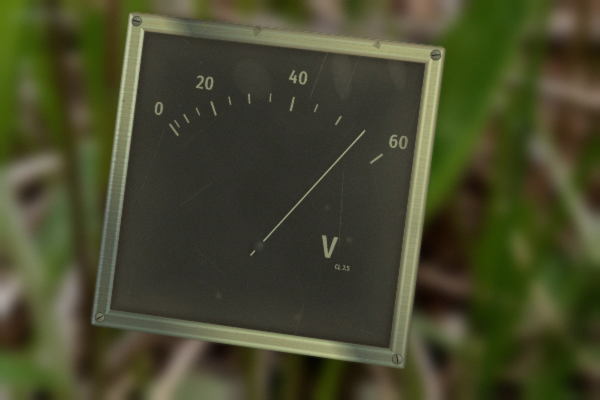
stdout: 55 V
